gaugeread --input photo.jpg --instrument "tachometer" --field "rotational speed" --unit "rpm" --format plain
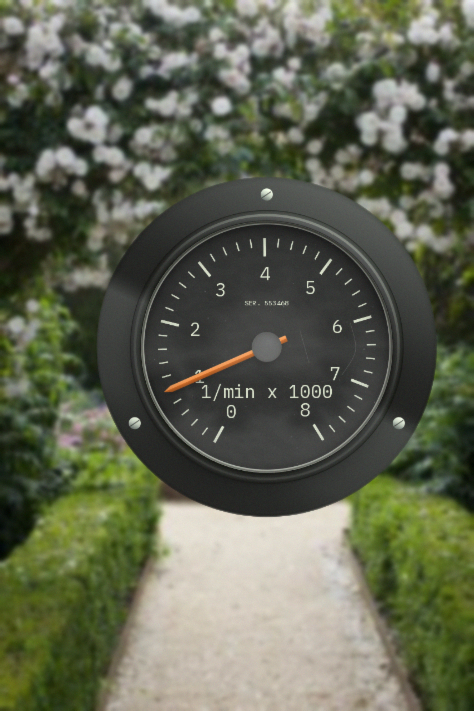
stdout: 1000 rpm
